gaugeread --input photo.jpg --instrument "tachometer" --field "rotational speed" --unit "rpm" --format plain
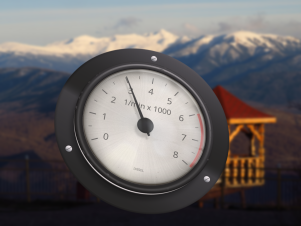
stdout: 3000 rpm
